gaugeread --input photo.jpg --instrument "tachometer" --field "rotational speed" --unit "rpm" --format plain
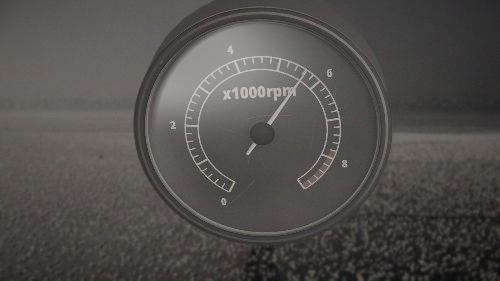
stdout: 5600 rpm
